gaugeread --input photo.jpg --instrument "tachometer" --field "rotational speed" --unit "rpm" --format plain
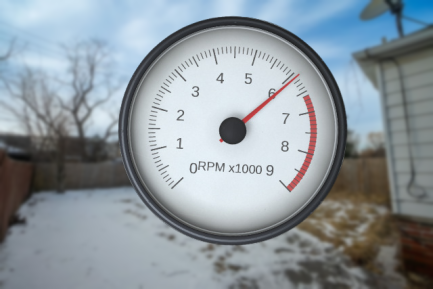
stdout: 6100 rpm
